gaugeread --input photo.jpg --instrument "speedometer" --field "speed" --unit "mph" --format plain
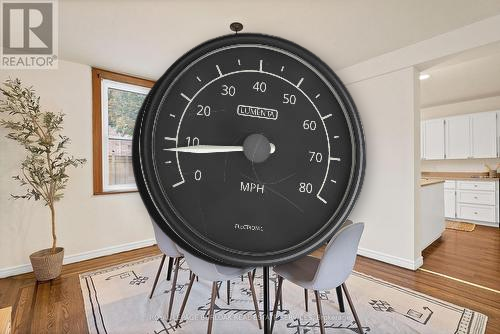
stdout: 7.5 mph
